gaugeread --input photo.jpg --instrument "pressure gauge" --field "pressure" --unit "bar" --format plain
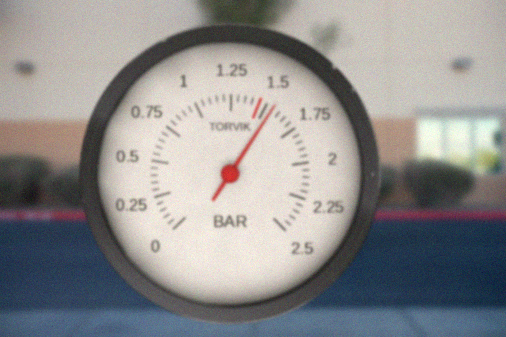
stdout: 1.55 bar
